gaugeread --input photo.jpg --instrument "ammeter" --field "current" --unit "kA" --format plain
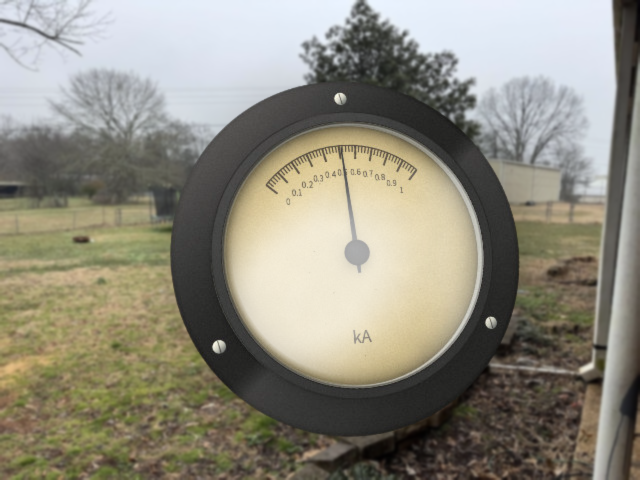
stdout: 0.5 kA
